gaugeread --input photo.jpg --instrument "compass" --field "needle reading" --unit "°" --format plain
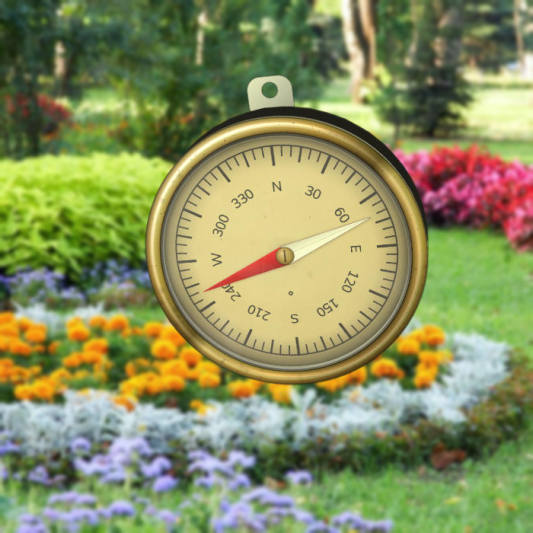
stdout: 250 °
